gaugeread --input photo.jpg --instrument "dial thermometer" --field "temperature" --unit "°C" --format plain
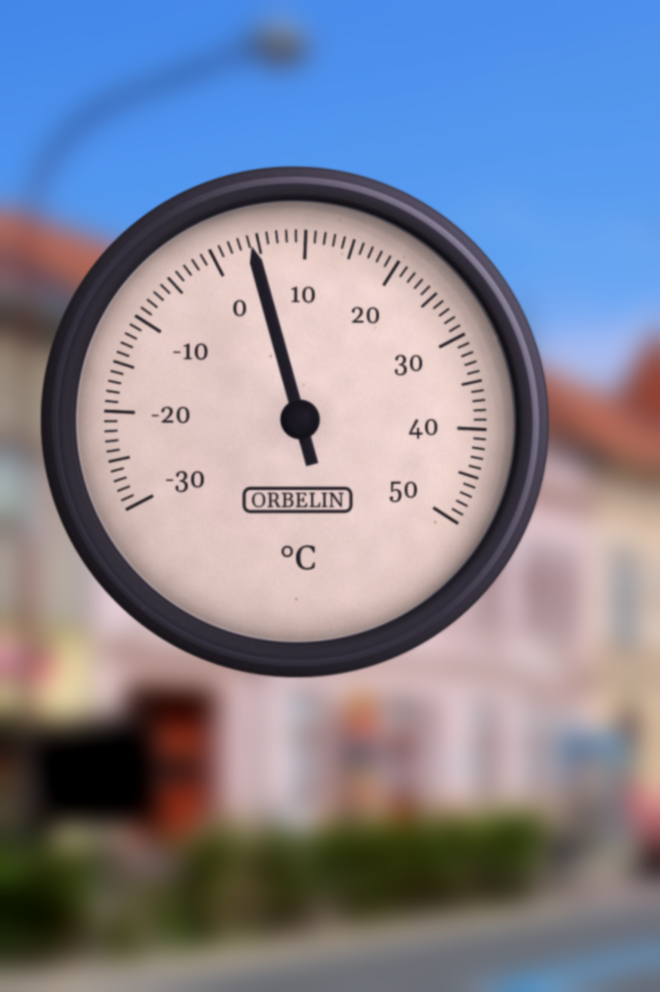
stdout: 4 °C
